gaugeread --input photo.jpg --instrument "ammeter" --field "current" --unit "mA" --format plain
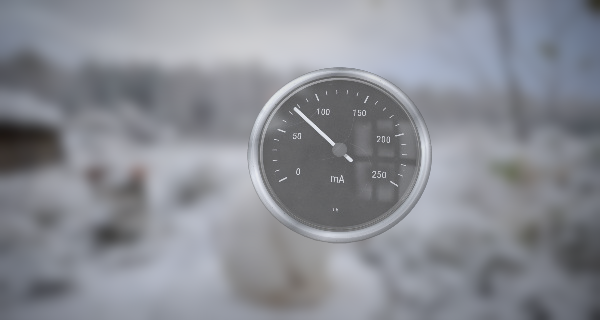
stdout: 75 mA
